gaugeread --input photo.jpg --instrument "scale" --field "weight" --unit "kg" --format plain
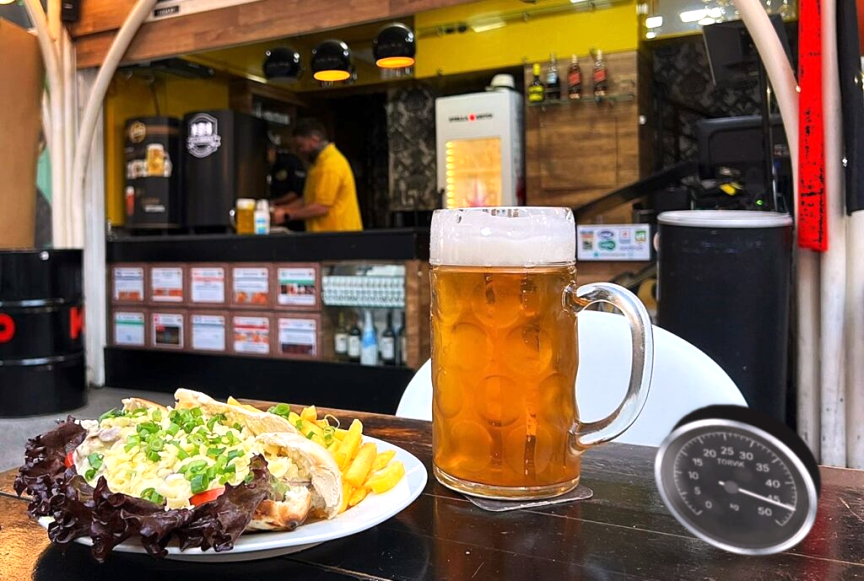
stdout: 45 kg
